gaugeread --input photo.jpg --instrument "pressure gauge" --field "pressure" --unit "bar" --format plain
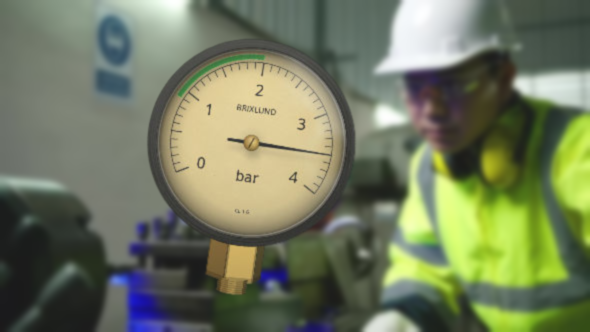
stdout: 3.5 bar
